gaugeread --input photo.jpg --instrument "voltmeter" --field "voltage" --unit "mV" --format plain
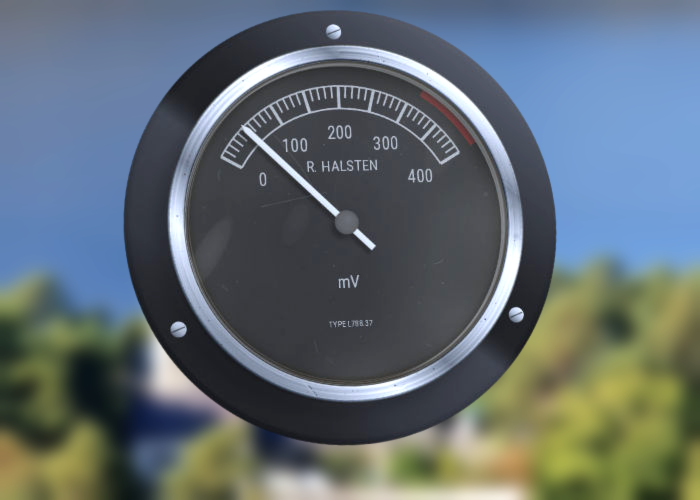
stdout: 50 mV
